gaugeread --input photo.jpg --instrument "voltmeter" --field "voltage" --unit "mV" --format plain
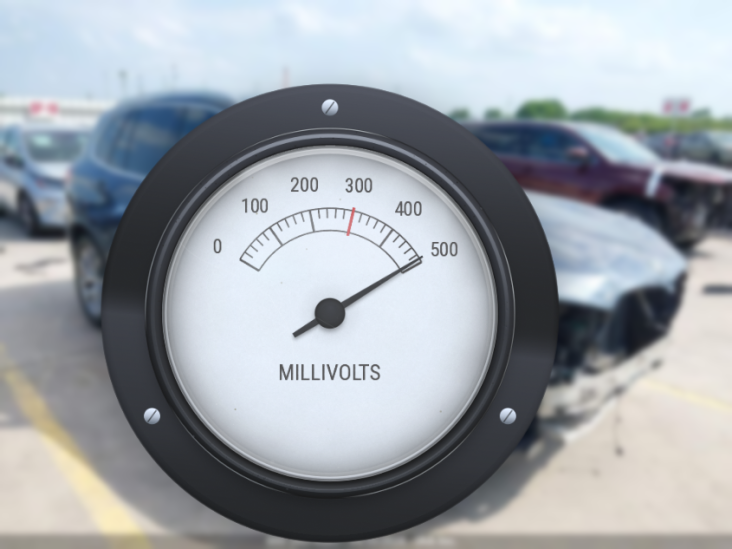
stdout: 490 mV
